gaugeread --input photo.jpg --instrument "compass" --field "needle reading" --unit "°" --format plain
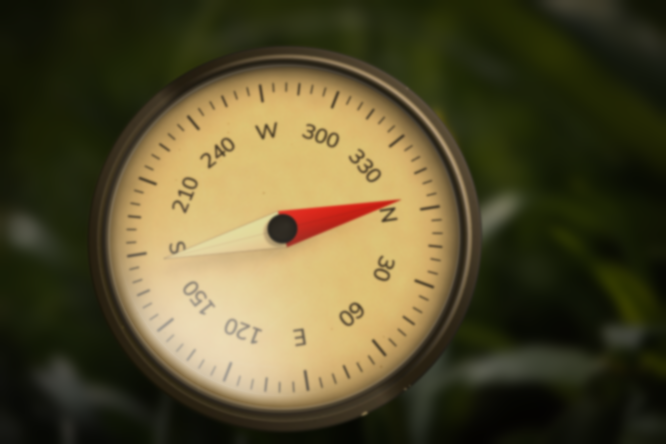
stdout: 355 °
